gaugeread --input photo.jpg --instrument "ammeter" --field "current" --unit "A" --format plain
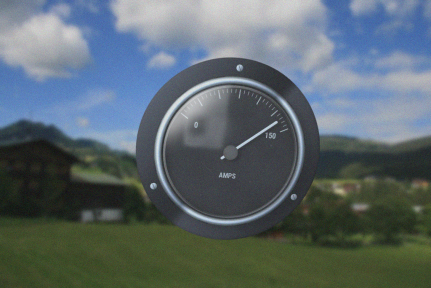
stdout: 135 A
